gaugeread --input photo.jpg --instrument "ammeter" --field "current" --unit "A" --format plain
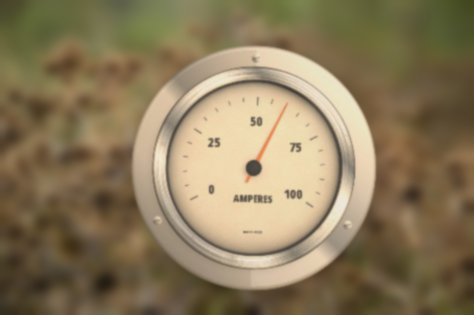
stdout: 60 A
